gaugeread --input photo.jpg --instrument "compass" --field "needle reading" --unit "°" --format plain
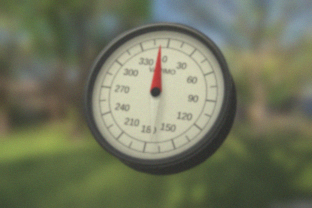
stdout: 352.5 °
